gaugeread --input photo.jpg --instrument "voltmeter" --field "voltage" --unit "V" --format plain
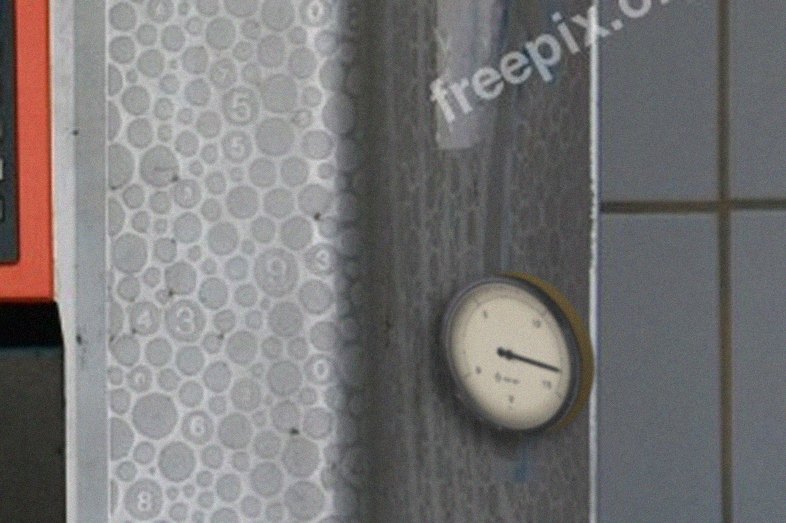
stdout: 13.5 V
